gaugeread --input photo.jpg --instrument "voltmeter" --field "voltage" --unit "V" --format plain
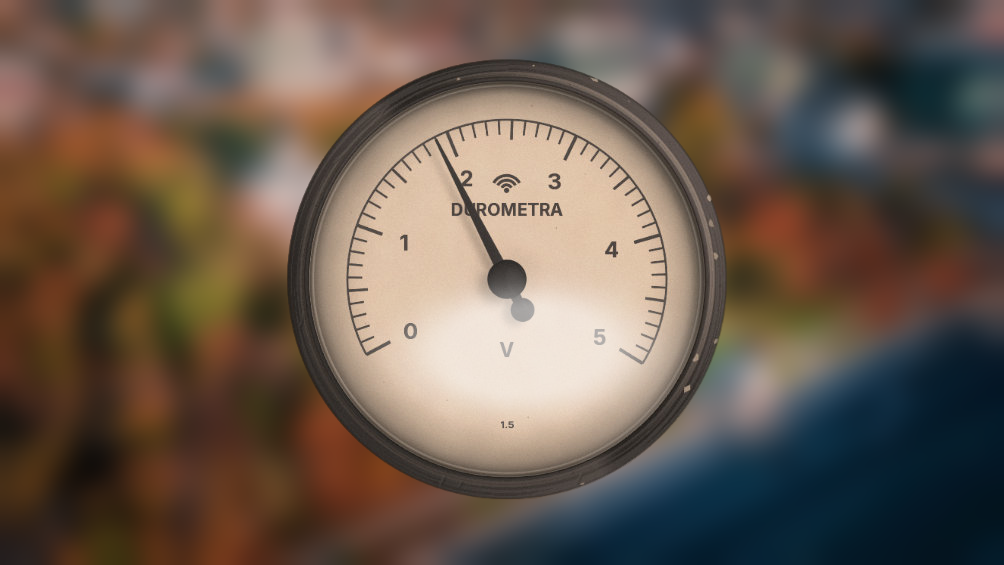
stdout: 1.9 V
